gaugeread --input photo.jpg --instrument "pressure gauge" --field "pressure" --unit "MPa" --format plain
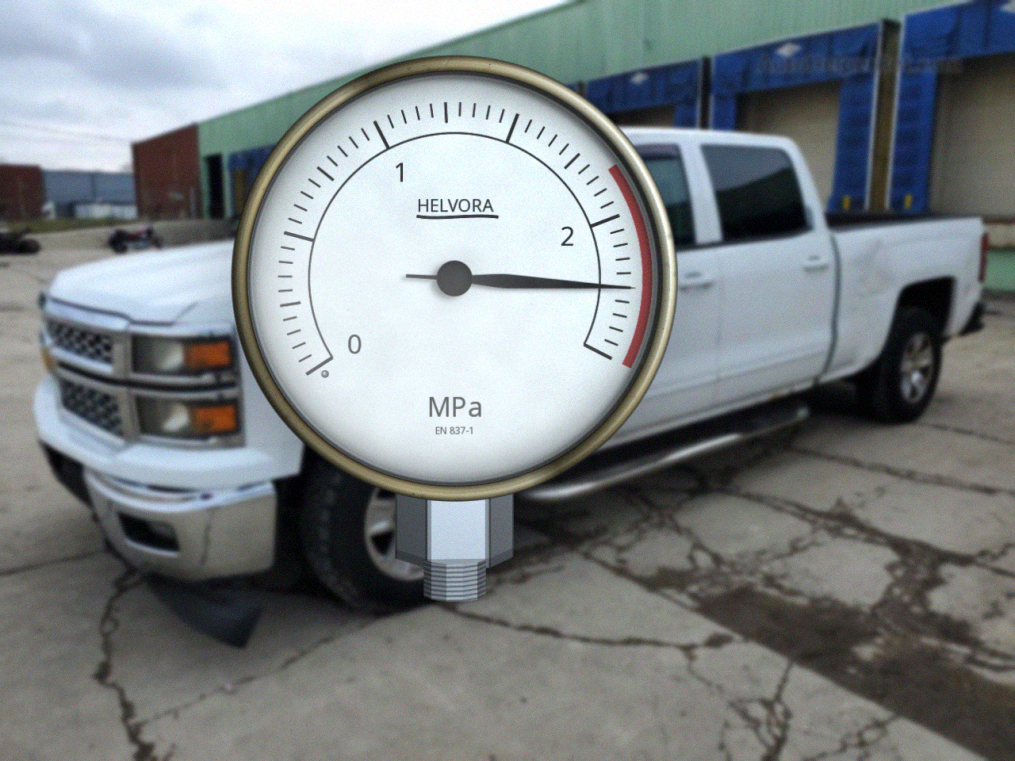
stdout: 2.25 MPa
